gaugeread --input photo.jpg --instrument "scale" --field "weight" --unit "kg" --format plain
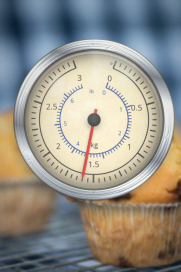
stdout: 1.6 kg
